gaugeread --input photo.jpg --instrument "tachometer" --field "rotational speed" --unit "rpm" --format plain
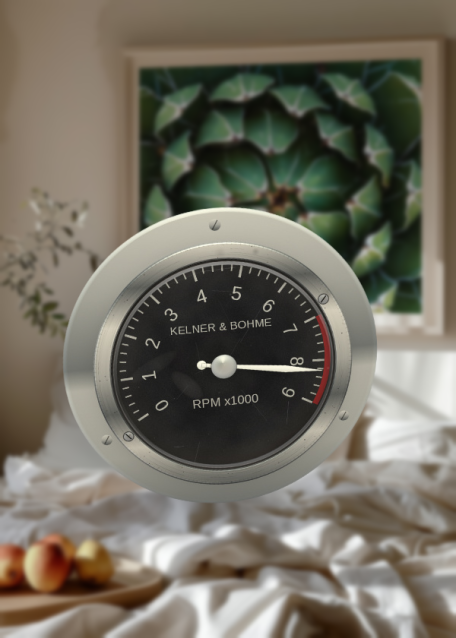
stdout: 8200 rpm
